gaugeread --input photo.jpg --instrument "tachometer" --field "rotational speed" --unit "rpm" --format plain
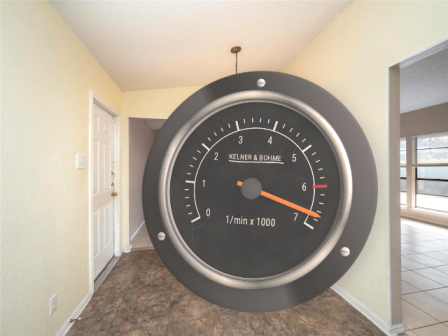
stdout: 6700 rpm
